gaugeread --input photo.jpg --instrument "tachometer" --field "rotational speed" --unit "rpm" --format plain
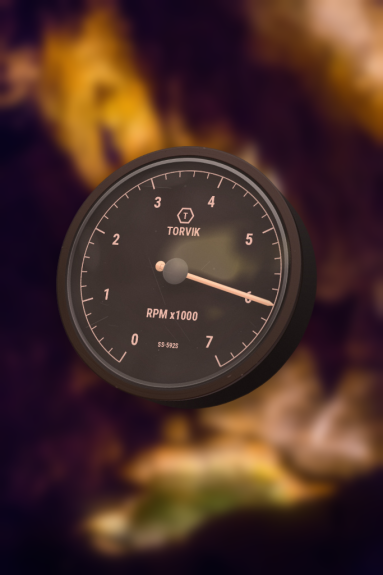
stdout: 6000 rpm
